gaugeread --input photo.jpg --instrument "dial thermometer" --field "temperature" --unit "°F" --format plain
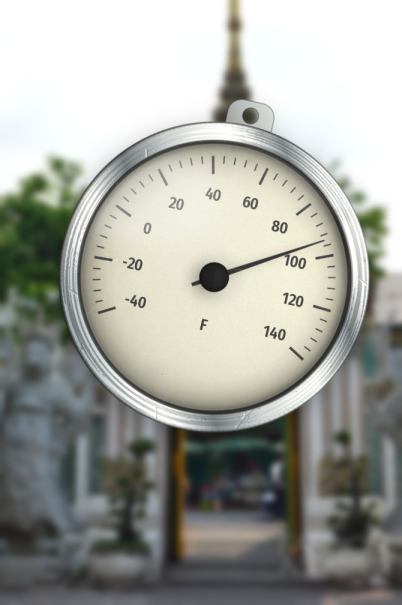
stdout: 94 °F
